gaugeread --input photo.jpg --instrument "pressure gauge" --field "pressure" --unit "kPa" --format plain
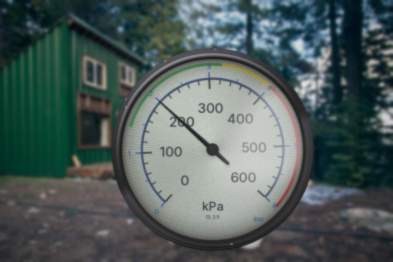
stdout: 200 kPa
